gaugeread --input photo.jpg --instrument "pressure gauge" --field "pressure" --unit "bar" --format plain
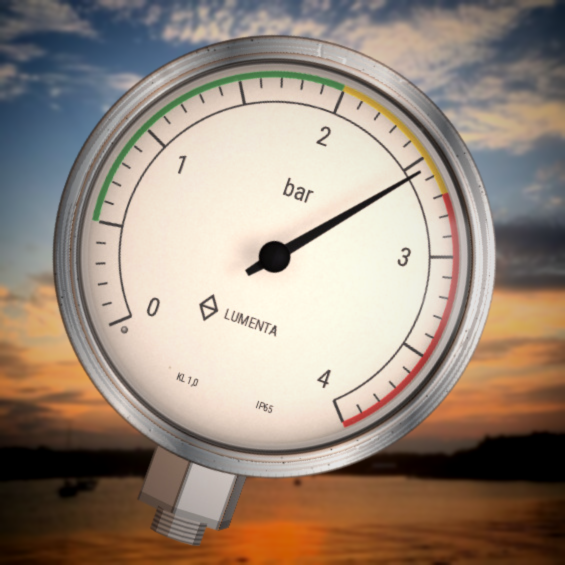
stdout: 2.55 bar
